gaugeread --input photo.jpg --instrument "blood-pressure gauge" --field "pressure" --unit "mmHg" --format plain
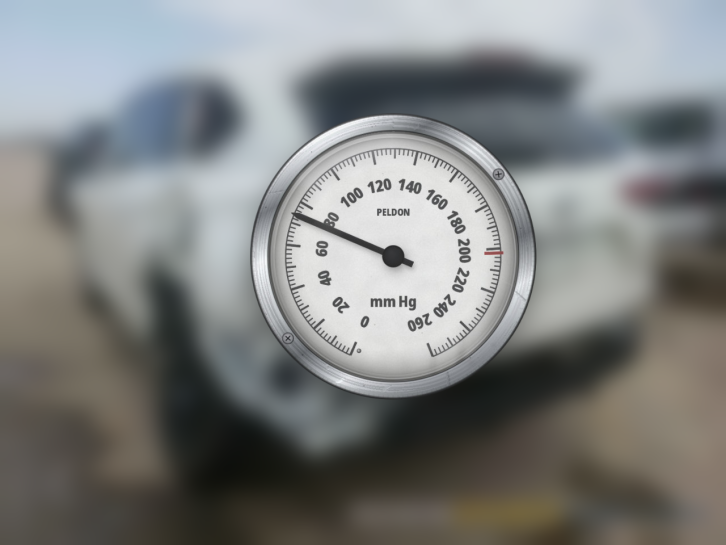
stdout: 74 mmHg
